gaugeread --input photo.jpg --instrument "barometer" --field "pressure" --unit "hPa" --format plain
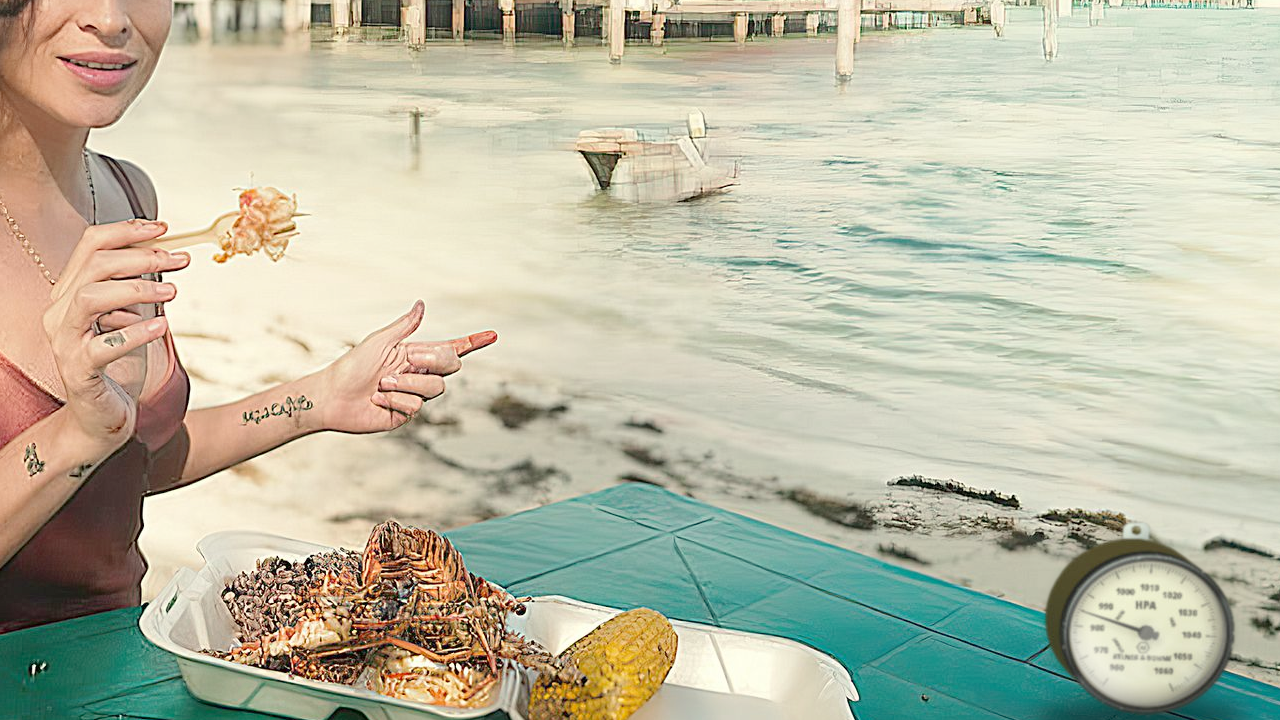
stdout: 985 hPa
